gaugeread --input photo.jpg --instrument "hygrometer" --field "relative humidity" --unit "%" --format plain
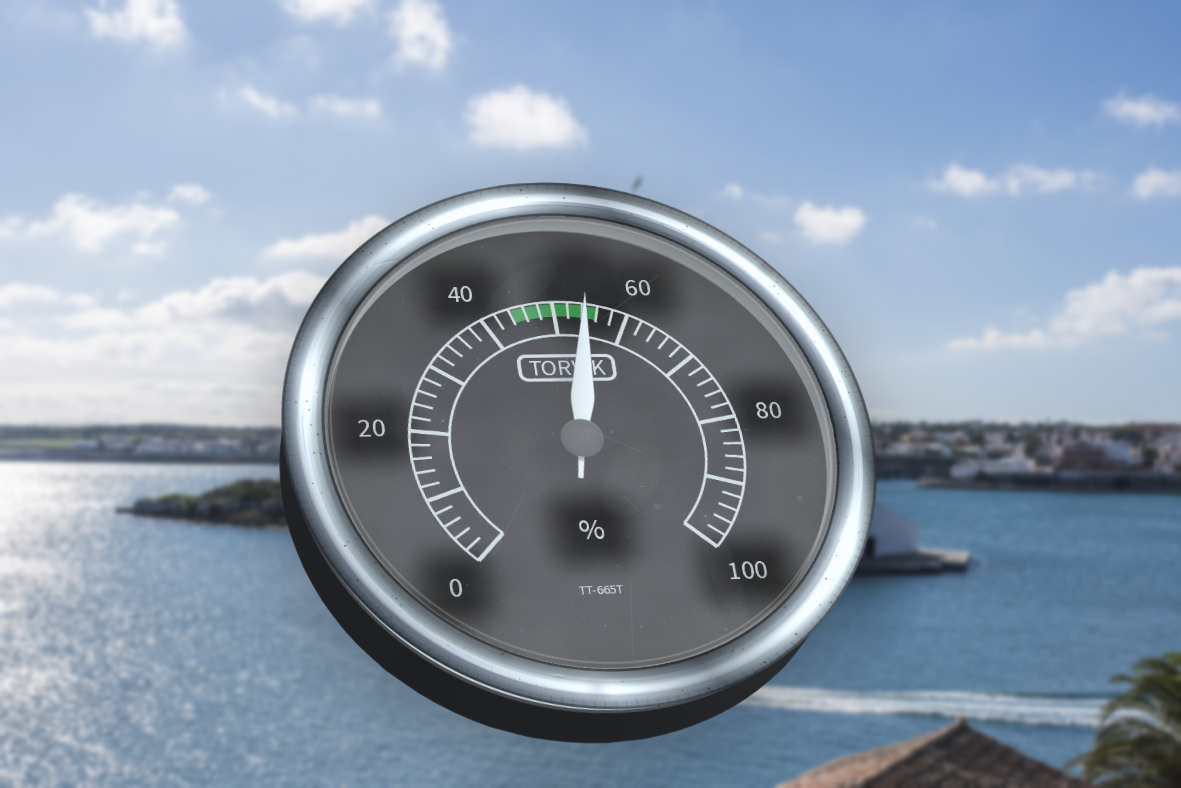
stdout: 54 %
